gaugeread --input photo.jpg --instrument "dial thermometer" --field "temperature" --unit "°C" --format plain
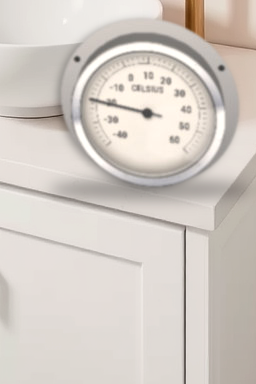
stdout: -20 °C
